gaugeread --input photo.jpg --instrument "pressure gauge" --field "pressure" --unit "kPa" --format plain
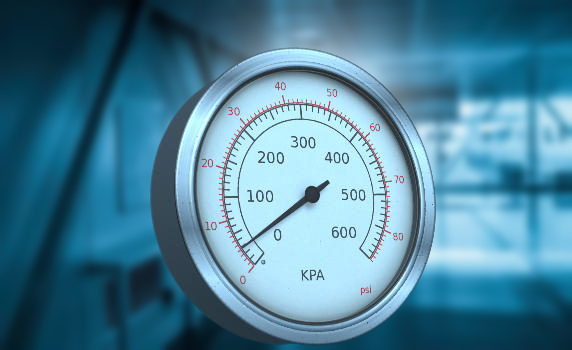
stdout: 30 kPa
